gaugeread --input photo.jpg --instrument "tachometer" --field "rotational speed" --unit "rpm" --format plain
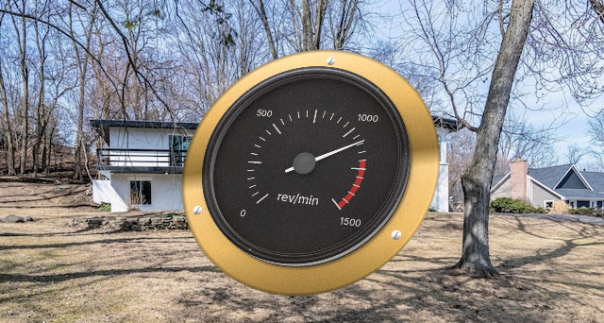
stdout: 1100 rpm
